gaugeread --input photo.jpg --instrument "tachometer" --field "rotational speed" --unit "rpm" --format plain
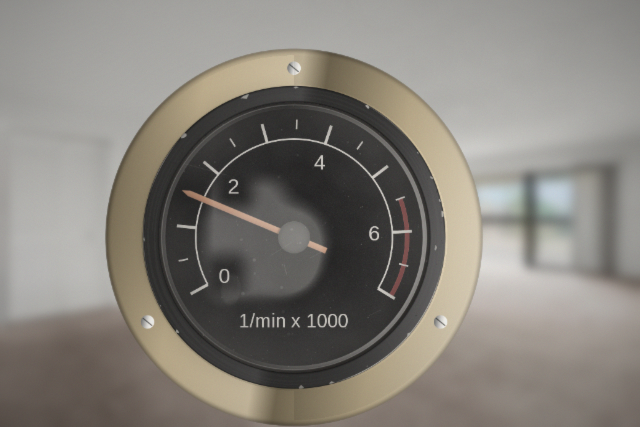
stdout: 1500 rpm
